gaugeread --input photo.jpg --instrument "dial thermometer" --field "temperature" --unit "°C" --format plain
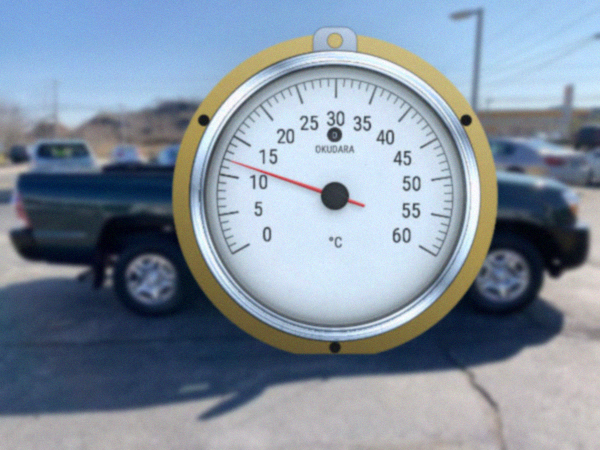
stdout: 12 °C
